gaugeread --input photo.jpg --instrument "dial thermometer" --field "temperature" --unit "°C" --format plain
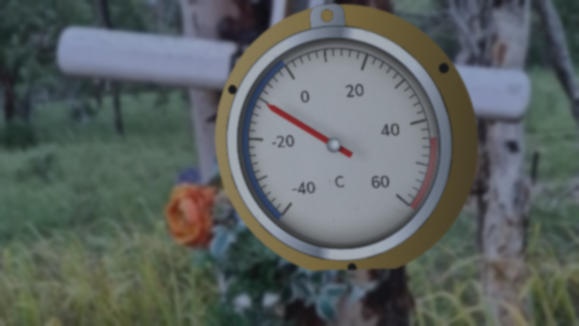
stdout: -10 °C
